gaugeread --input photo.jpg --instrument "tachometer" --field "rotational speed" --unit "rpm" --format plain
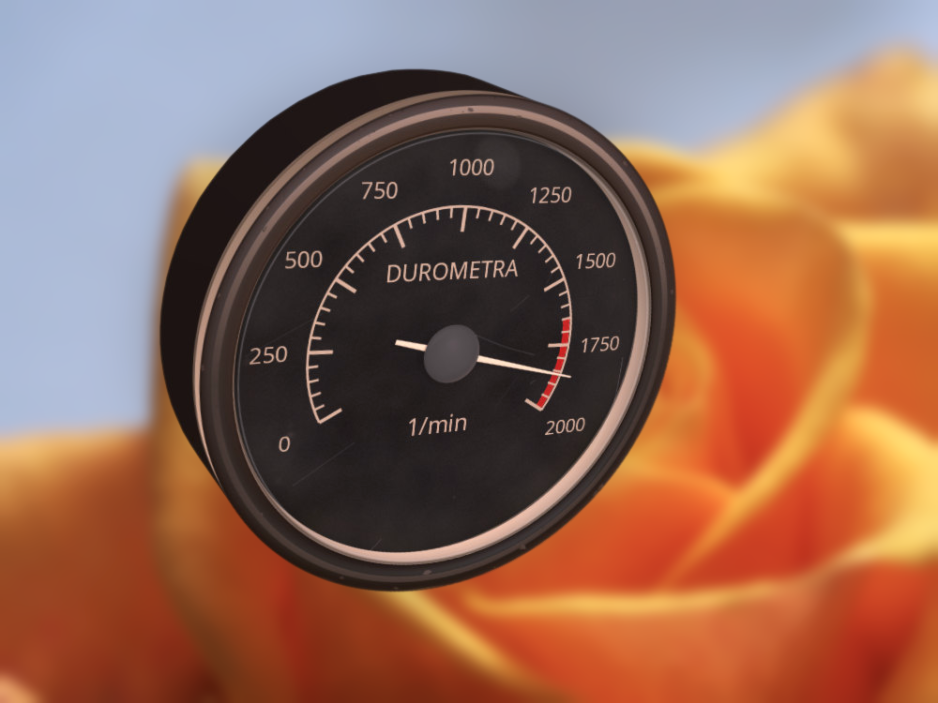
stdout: 1850 rpm
